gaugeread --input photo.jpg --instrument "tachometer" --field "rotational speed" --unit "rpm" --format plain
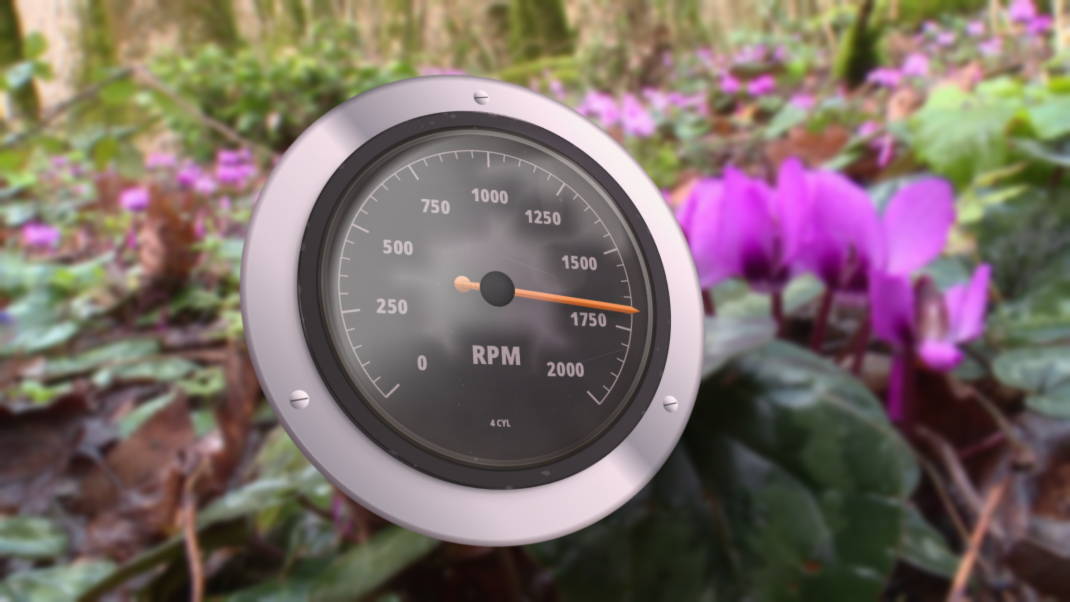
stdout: 1700 rpm
